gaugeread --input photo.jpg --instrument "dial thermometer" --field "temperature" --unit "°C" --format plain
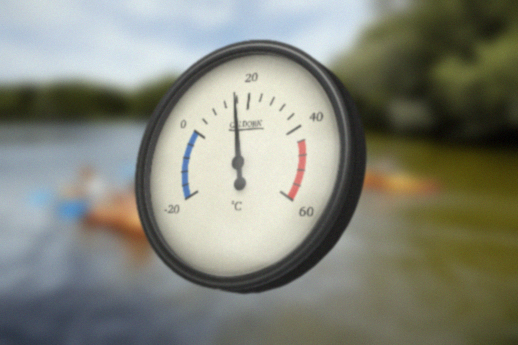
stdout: 16 °C
